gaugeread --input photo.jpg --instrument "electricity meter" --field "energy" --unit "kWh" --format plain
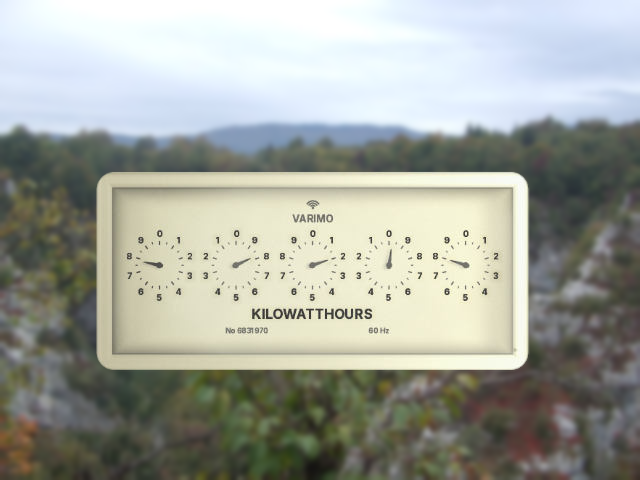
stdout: 78198 kWh
